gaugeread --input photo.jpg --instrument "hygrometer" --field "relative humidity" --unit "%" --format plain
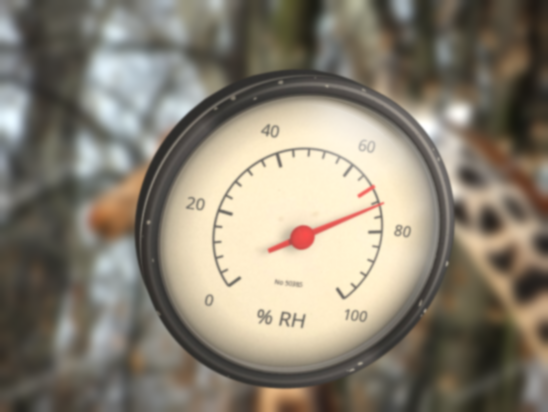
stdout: 72 %
